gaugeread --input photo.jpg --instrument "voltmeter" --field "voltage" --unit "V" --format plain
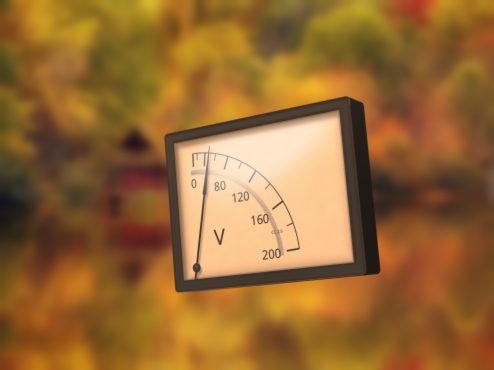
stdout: 50 V
